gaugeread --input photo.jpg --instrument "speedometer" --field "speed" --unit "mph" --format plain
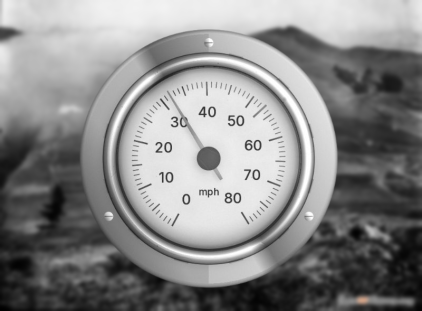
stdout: 32 mph
